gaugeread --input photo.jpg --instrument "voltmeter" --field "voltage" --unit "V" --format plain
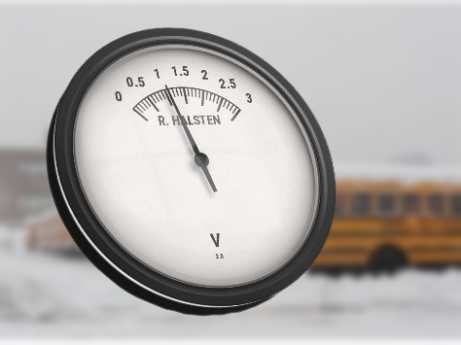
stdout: 1 V
